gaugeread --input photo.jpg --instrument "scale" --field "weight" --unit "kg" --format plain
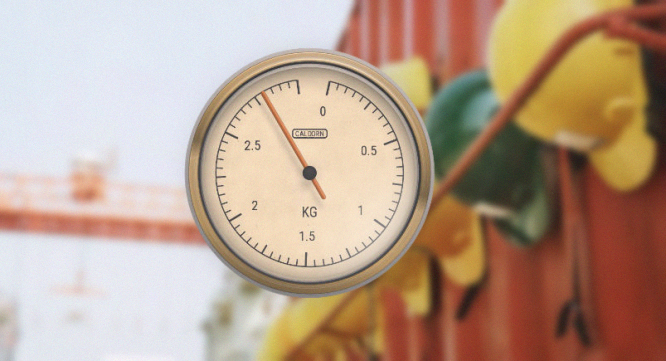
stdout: 2.8 kg
